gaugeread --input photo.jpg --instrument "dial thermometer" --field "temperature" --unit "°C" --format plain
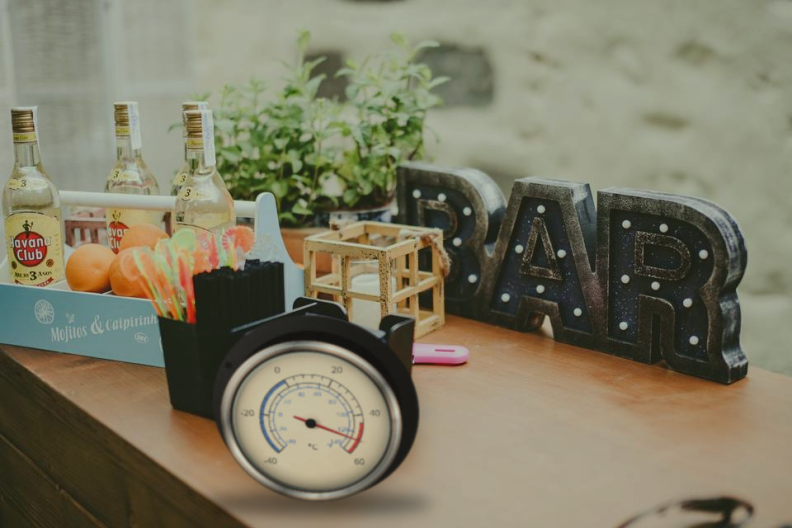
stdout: 52 °C
